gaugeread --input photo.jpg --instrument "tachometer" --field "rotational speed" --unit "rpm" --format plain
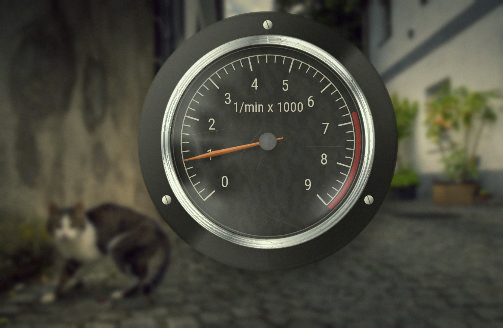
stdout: 1000 rpm
